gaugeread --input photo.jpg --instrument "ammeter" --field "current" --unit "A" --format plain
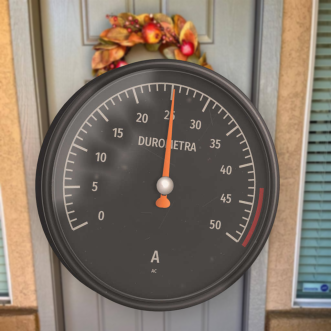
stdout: 25 A
